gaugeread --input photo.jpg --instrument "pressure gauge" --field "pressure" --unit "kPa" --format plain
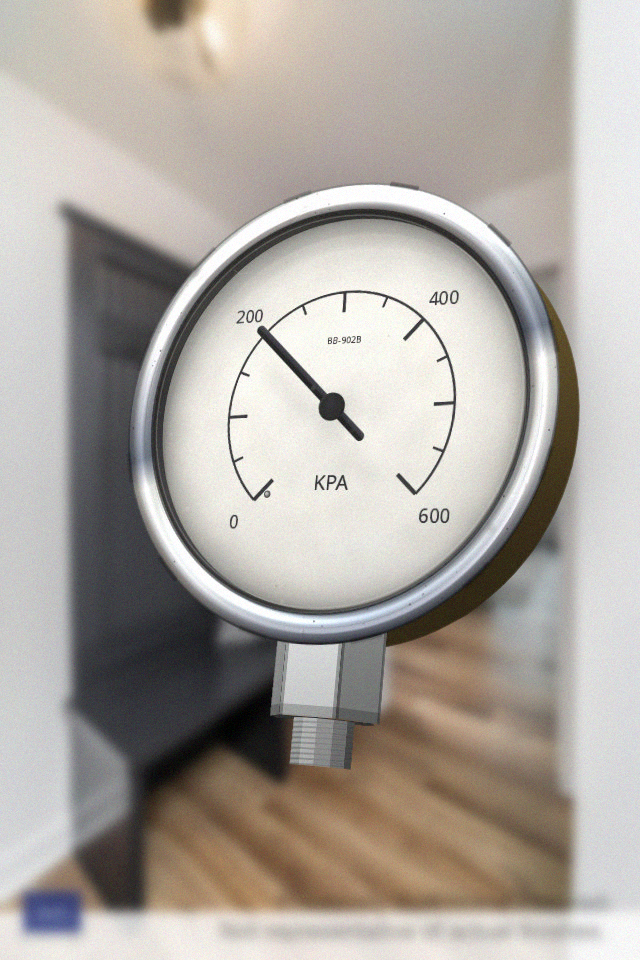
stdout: 200 kPa
